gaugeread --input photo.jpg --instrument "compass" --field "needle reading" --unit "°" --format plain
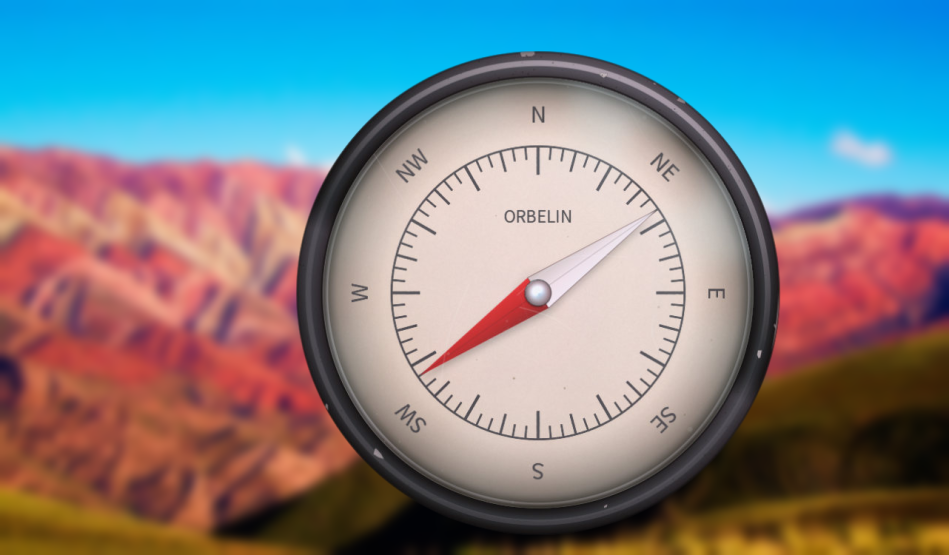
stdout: 235 °
